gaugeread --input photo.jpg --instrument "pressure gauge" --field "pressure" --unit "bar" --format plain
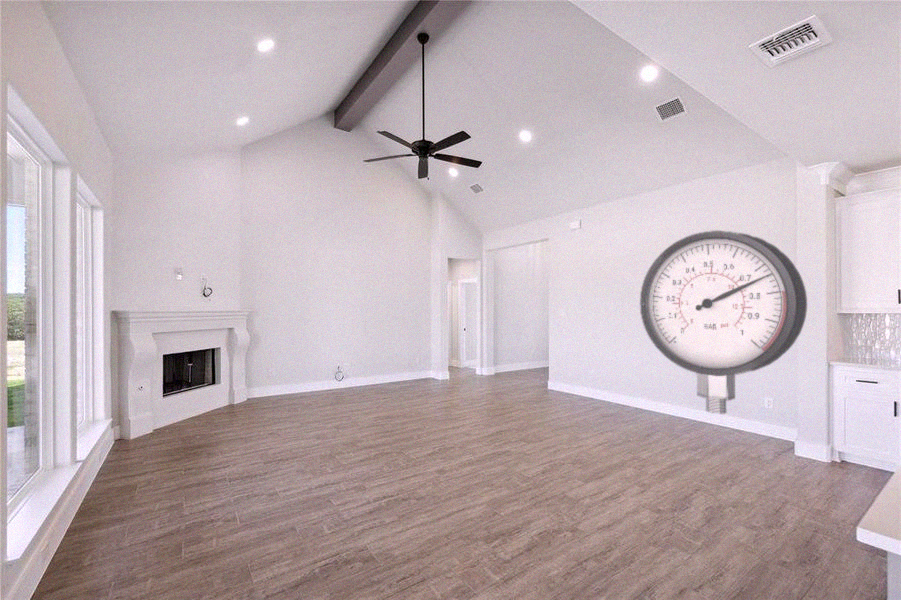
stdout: 0.74 bar
